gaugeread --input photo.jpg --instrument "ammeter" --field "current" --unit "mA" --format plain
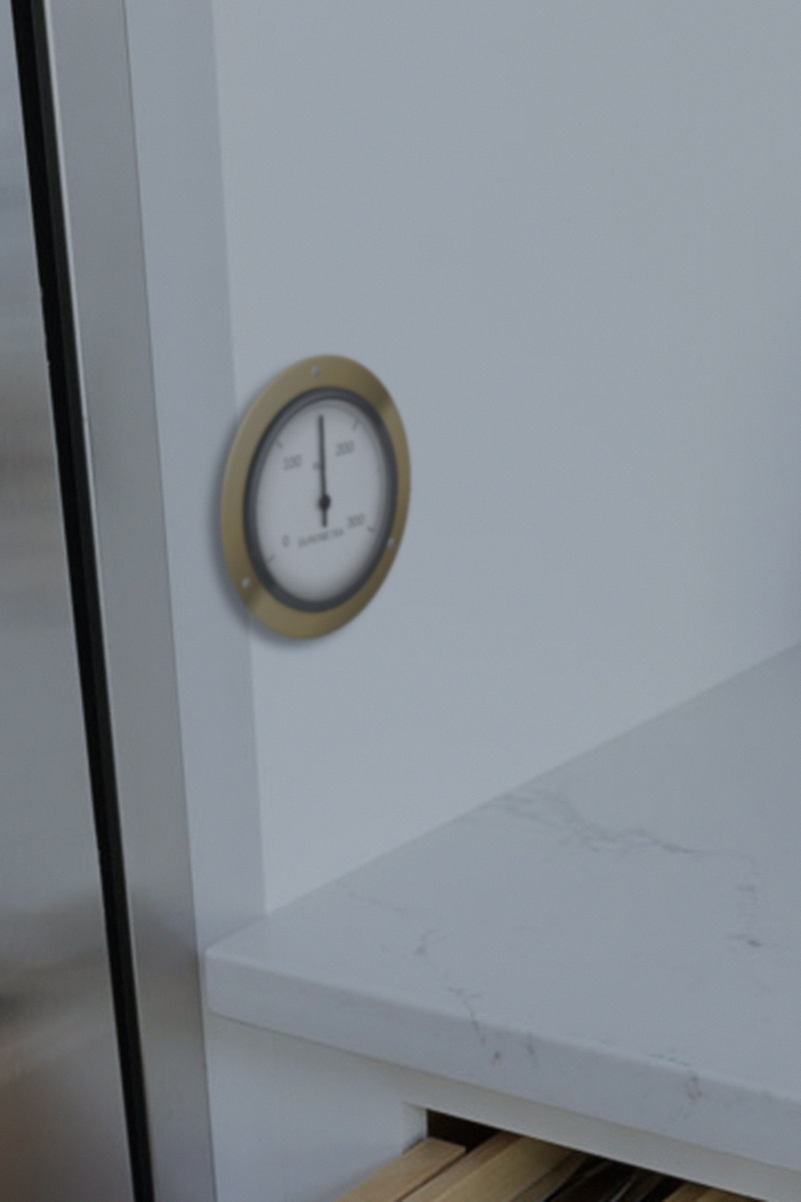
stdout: 150 mA
